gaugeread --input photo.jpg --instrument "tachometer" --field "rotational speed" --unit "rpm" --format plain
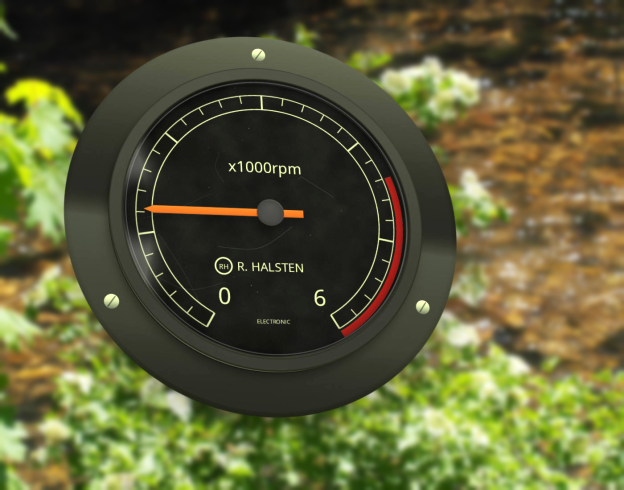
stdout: 1200 rpm
